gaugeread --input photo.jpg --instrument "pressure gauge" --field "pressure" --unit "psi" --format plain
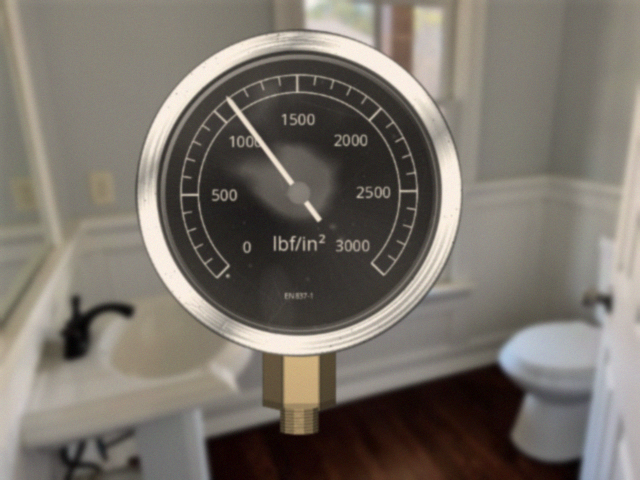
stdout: 1100 psi
